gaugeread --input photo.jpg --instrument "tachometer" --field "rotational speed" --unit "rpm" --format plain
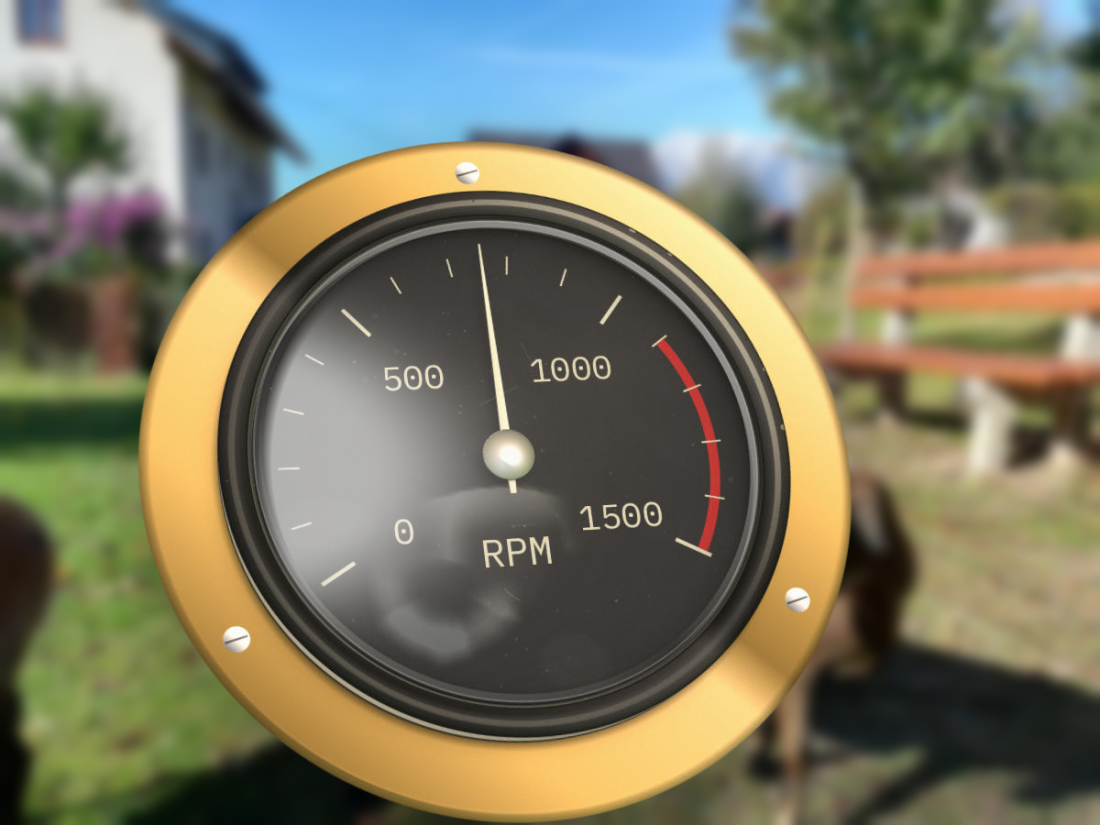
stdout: 750 rpm
